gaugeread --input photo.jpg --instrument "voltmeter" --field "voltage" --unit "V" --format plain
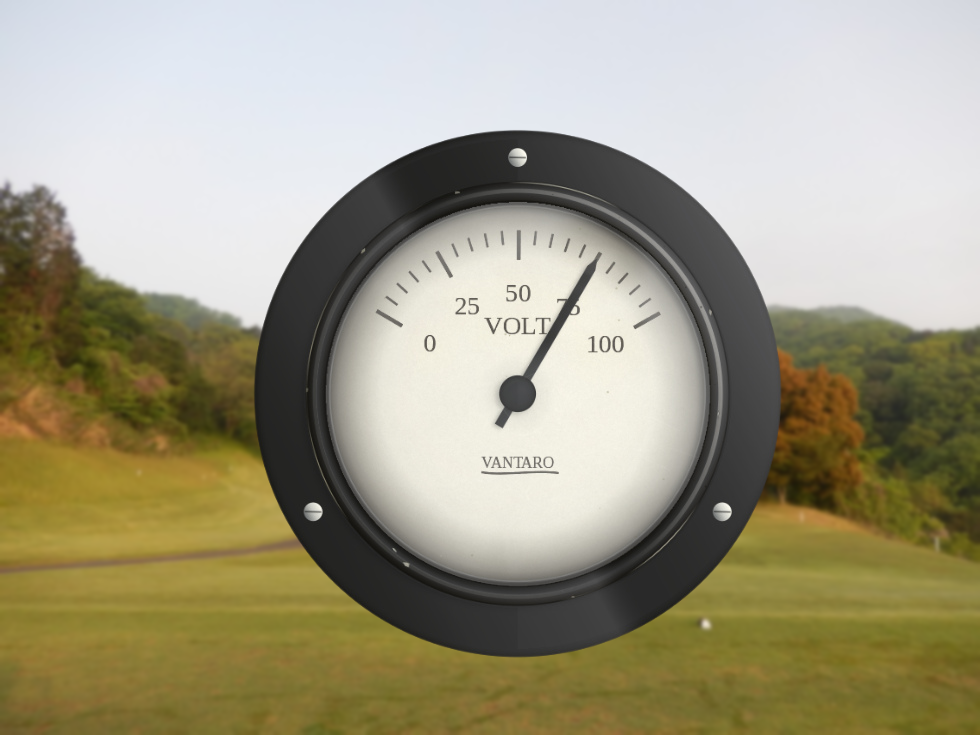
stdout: 75 V
